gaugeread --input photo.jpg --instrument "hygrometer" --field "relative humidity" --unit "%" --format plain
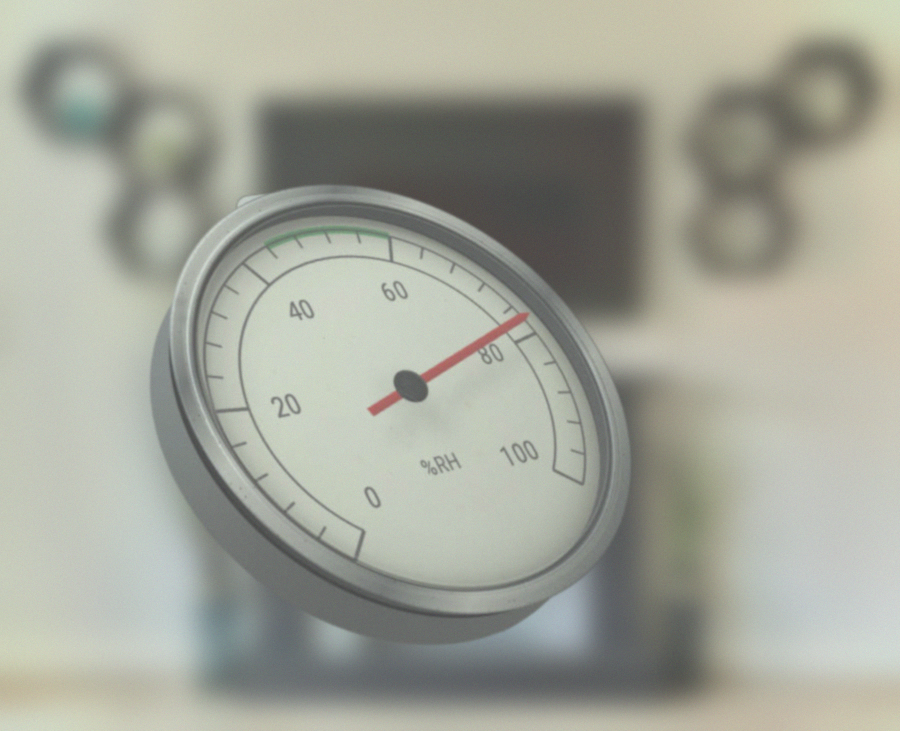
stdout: 78 %
